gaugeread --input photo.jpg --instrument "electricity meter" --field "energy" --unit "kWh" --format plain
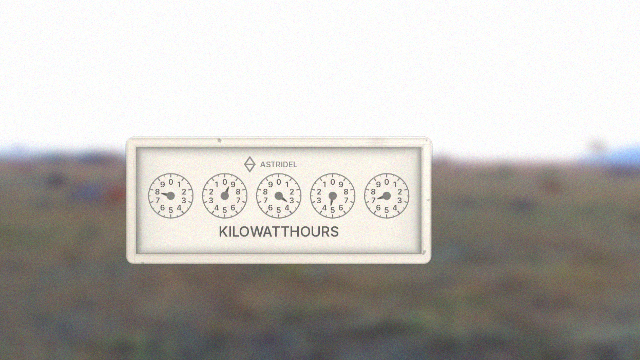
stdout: 79347 kWh
